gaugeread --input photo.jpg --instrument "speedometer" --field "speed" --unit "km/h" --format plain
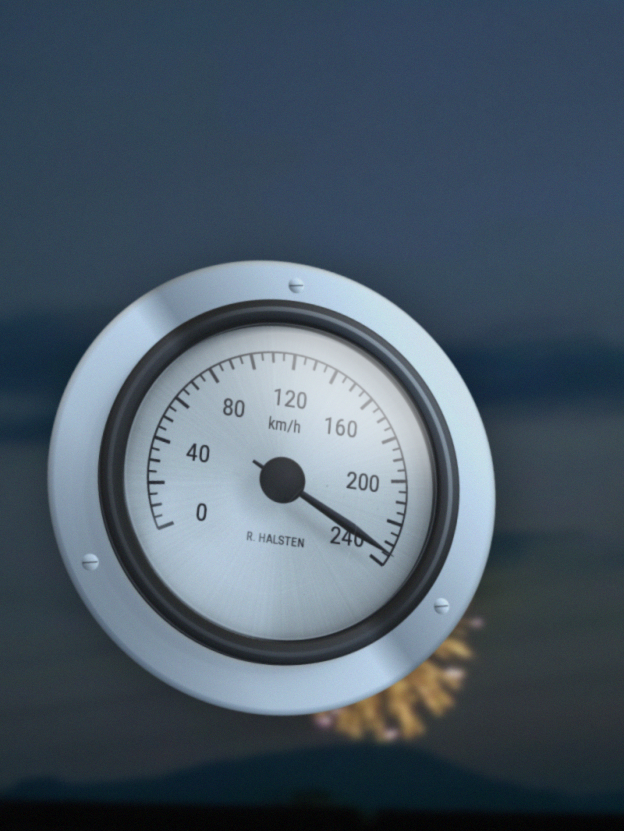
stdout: 235 km/h
